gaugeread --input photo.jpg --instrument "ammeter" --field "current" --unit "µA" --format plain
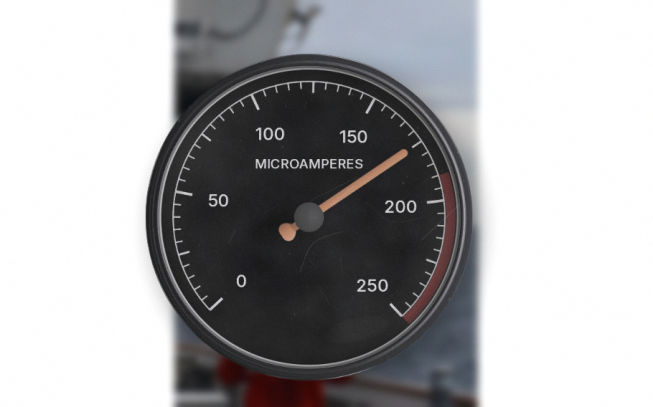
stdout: 175 µA
